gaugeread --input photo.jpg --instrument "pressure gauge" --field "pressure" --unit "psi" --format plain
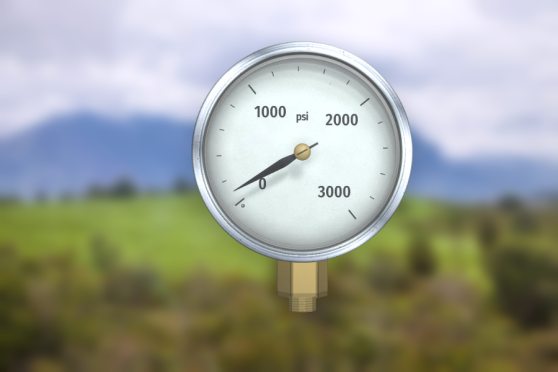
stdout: 100 psi
